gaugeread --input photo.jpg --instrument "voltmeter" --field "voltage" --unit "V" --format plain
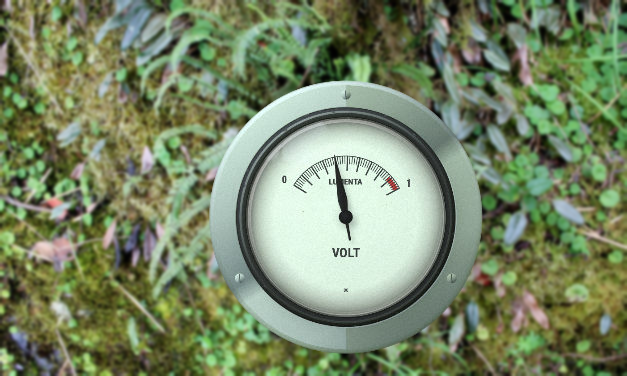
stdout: 0.4 V
